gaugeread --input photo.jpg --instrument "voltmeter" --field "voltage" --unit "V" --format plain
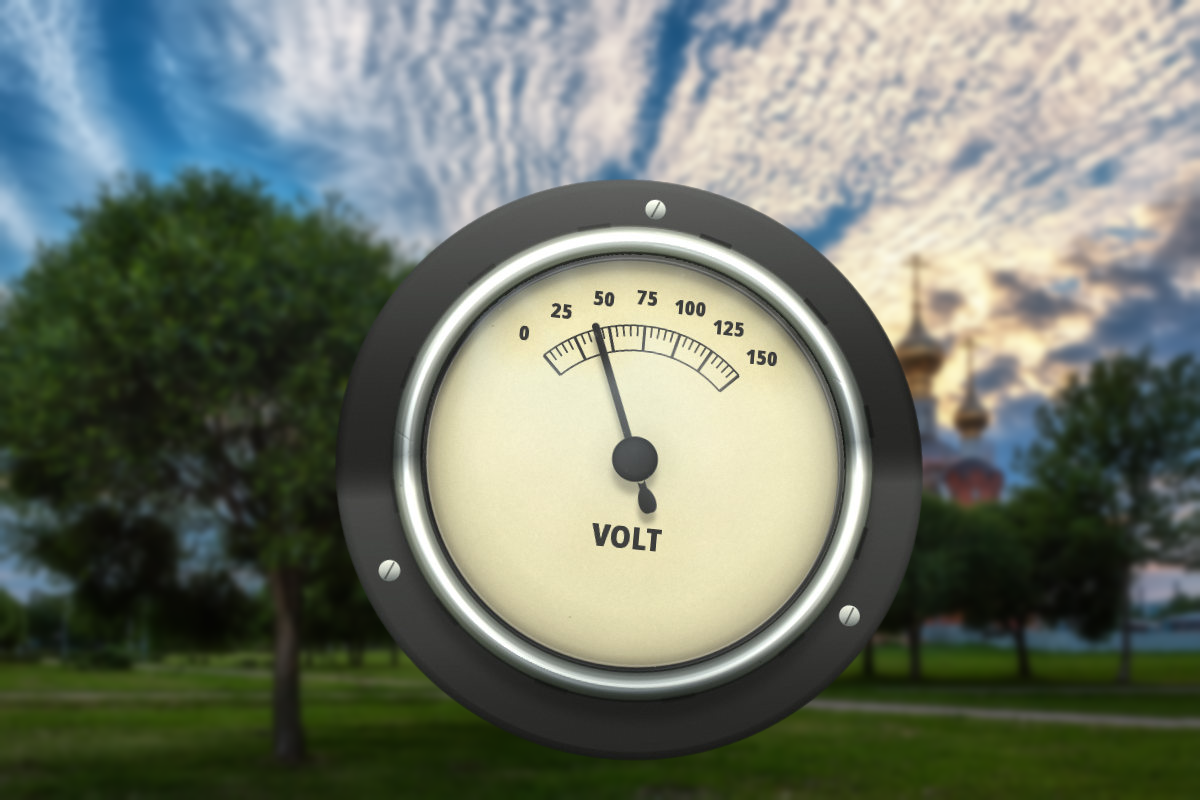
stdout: 40 V
